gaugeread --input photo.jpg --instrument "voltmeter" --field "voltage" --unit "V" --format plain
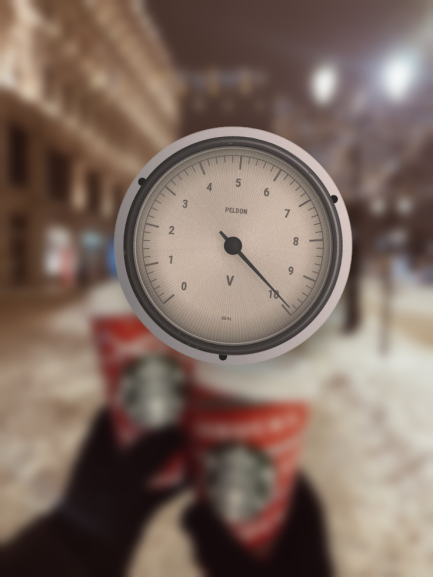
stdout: 9.9 V
